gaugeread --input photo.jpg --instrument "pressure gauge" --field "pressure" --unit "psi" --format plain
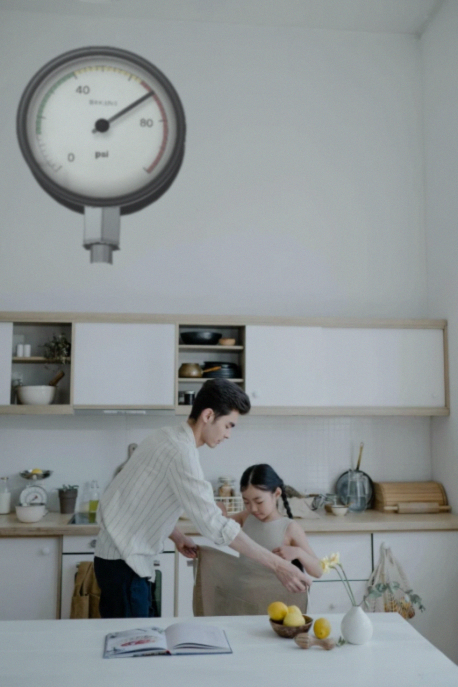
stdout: 70 psi
